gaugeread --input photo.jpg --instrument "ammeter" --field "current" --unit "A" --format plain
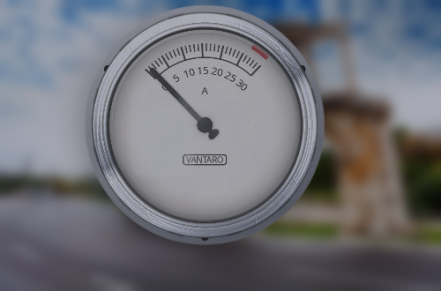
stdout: 1 A
